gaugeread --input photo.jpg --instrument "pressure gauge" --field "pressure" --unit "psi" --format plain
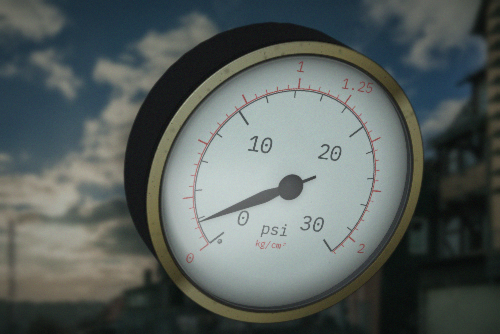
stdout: 2 psi
